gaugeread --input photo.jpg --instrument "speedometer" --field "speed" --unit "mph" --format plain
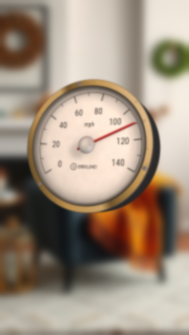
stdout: 110 mph
